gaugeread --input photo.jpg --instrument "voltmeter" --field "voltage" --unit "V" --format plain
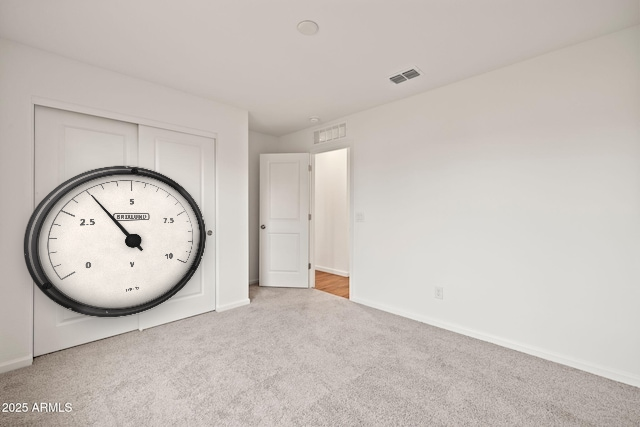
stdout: 3.5 V
